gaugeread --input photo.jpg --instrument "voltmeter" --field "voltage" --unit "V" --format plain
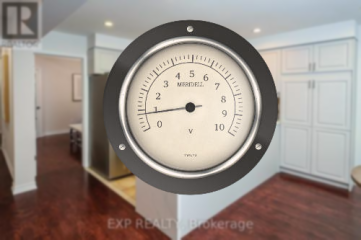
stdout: 0.8 V
